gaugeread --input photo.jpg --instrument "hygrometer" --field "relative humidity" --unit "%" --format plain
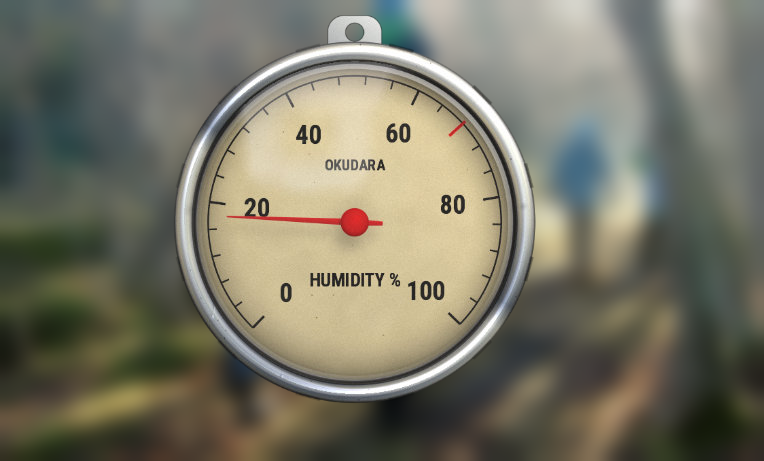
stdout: 18 %
